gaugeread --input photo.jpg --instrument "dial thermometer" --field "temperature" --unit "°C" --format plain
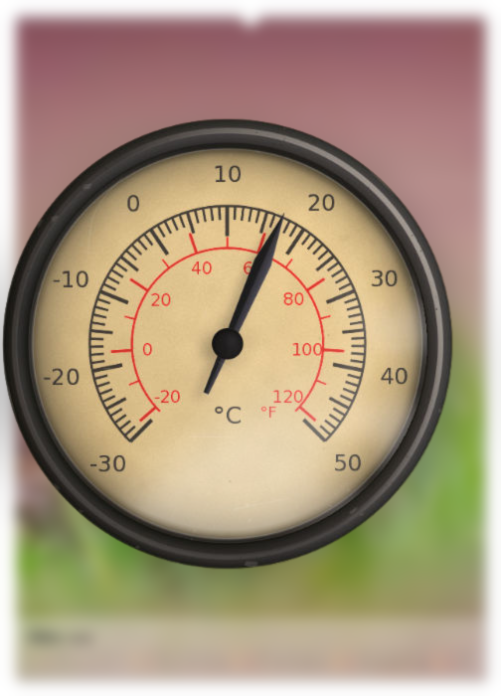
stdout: 17 °C
